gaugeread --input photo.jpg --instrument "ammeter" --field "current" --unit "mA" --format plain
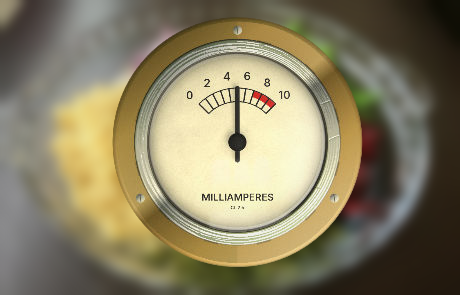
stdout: 5 mA
